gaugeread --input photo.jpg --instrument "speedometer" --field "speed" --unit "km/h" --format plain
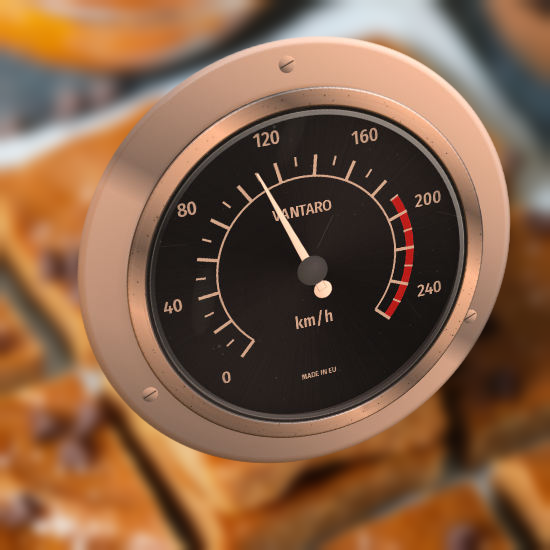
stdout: 110 km/h
